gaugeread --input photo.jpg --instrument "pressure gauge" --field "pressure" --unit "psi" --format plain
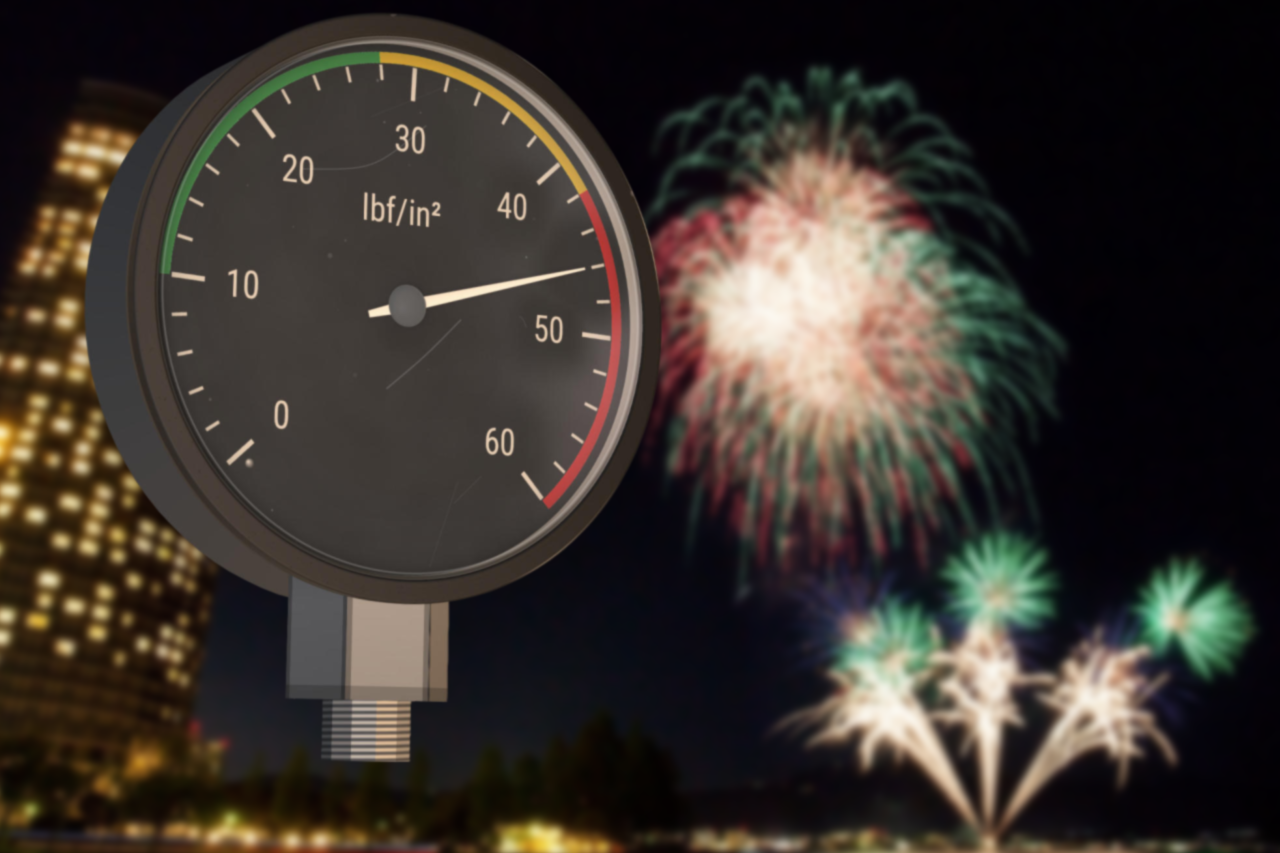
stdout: 46 psi
